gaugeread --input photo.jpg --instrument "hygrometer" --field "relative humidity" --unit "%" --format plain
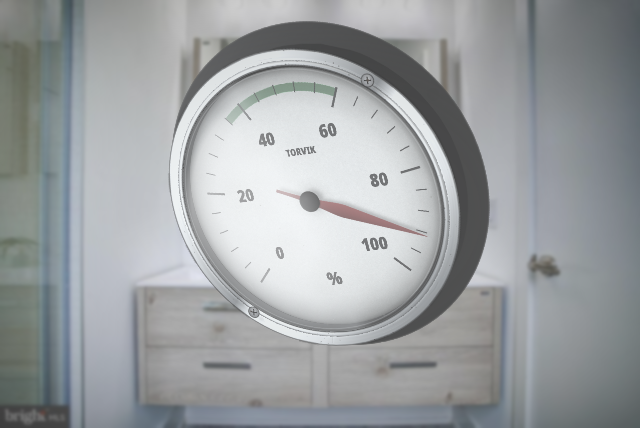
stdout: 92 %
